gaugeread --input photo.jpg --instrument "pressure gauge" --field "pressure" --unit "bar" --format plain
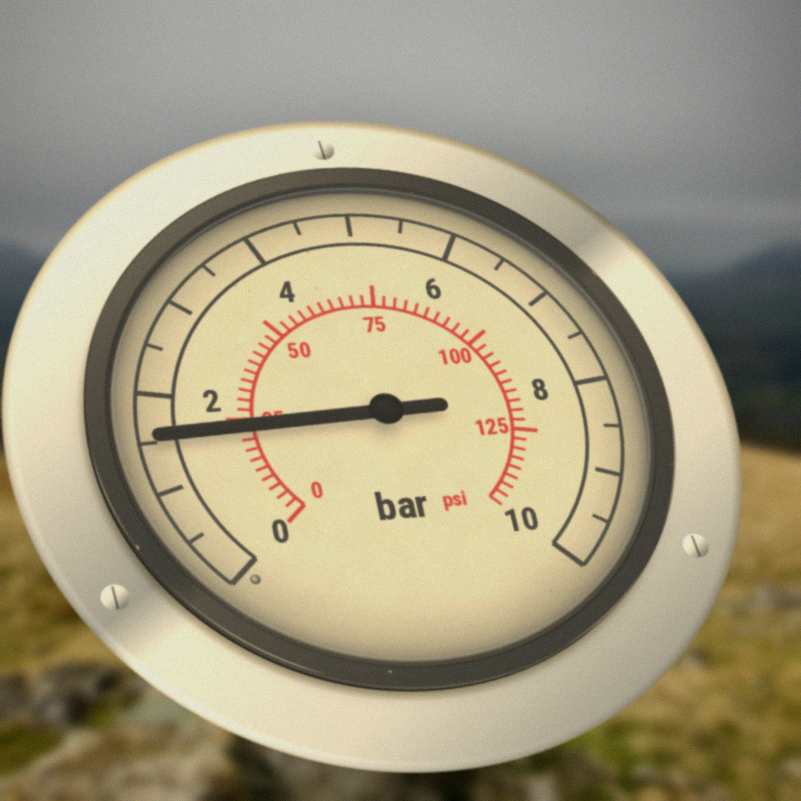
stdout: 1.5 bar
